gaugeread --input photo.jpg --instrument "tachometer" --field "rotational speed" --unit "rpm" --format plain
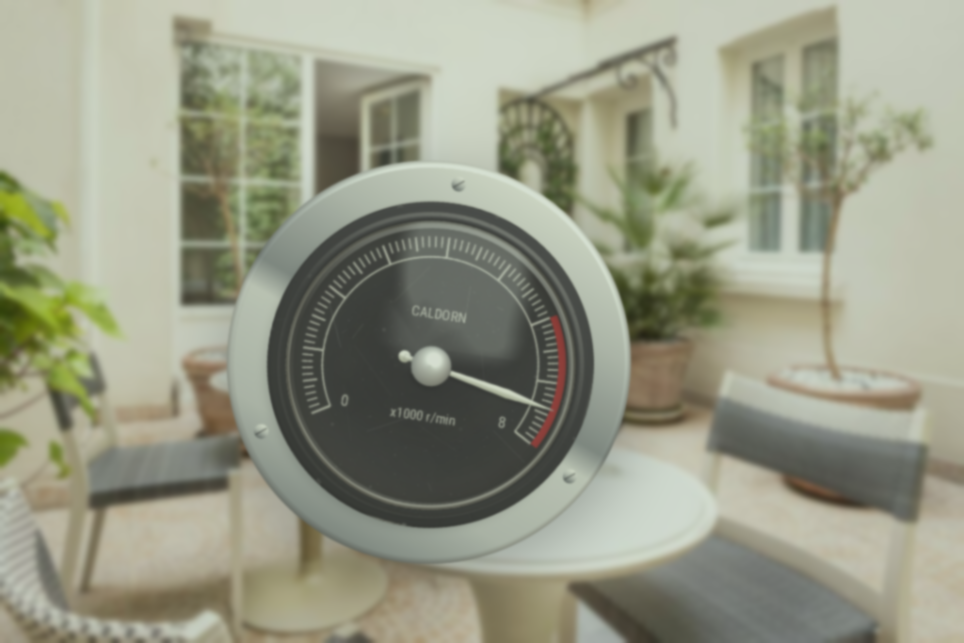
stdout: 7400 rpm
